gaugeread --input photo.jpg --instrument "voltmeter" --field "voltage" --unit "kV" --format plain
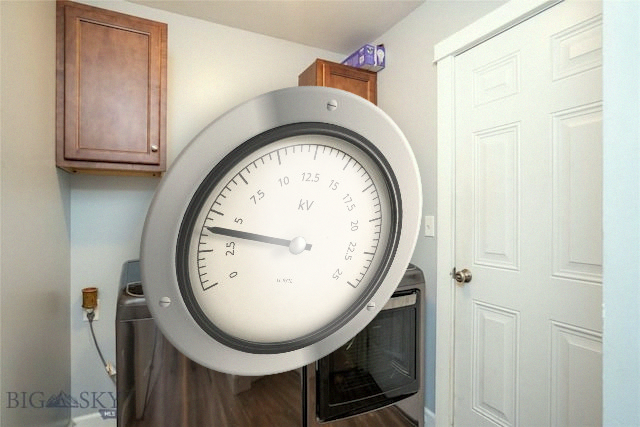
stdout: 4 kV
